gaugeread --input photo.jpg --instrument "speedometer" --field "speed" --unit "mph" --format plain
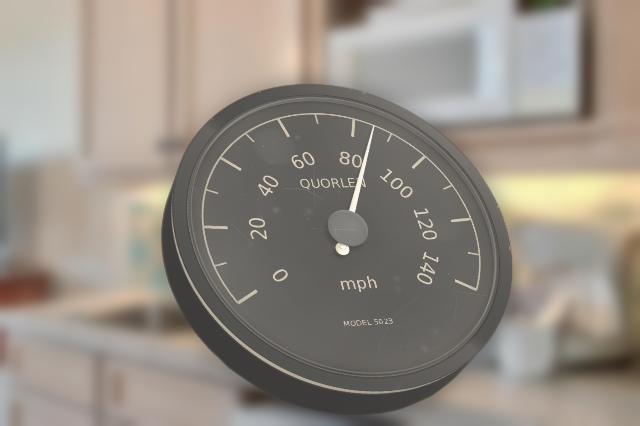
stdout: 85 mph
